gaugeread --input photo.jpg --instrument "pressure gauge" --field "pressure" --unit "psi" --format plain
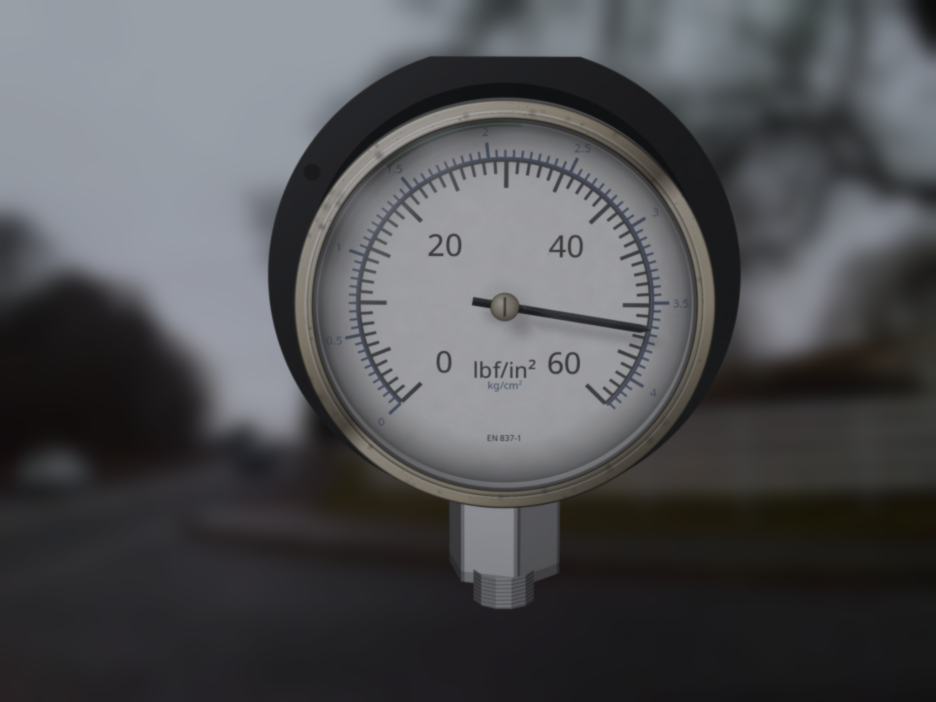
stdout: 52 psi
